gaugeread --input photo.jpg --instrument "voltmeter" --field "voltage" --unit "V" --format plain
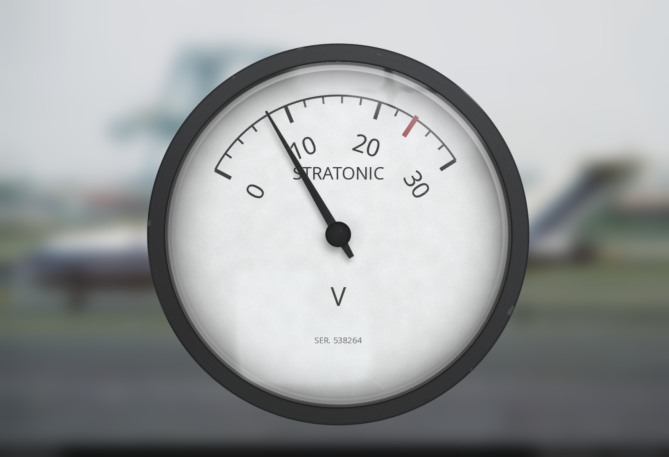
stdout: 8 V
